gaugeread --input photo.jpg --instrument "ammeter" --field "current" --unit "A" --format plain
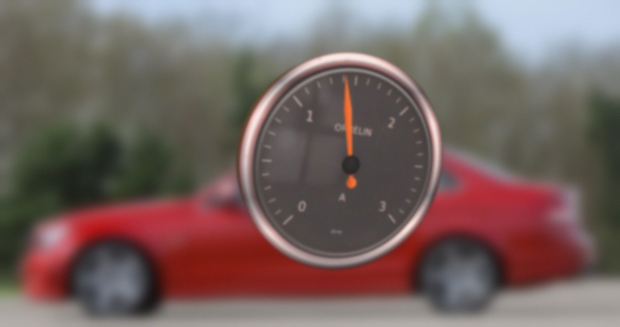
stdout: 1.4 A
